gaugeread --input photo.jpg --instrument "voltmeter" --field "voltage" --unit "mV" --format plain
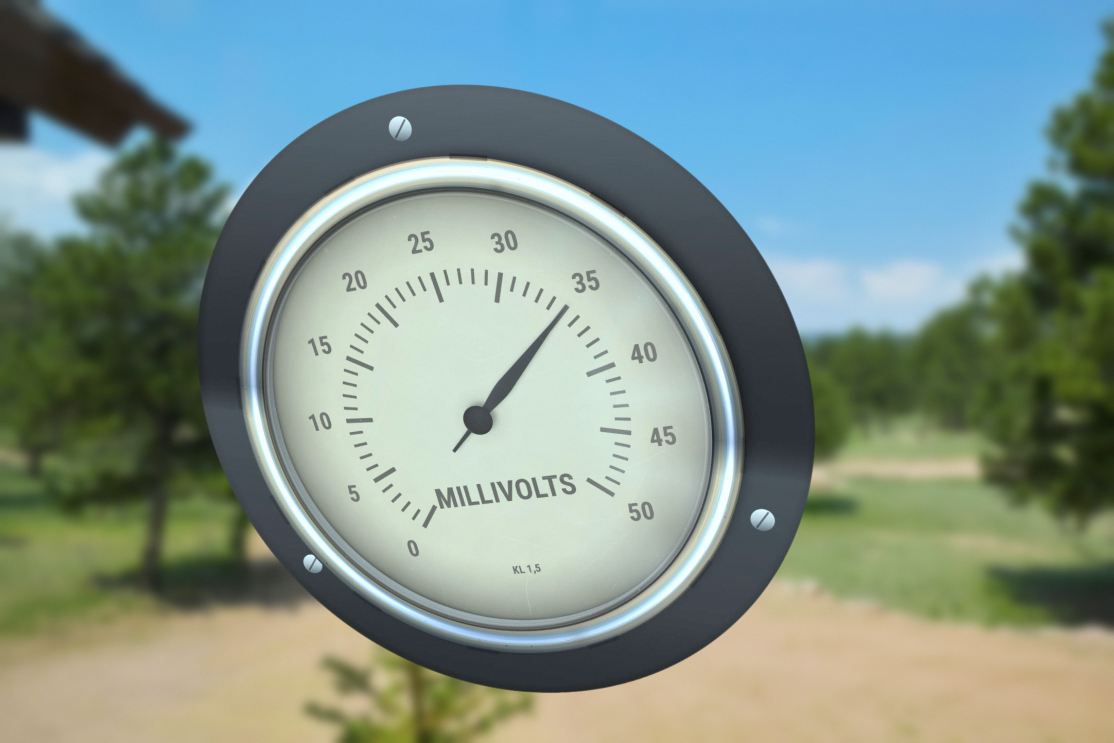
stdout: 35 mV
